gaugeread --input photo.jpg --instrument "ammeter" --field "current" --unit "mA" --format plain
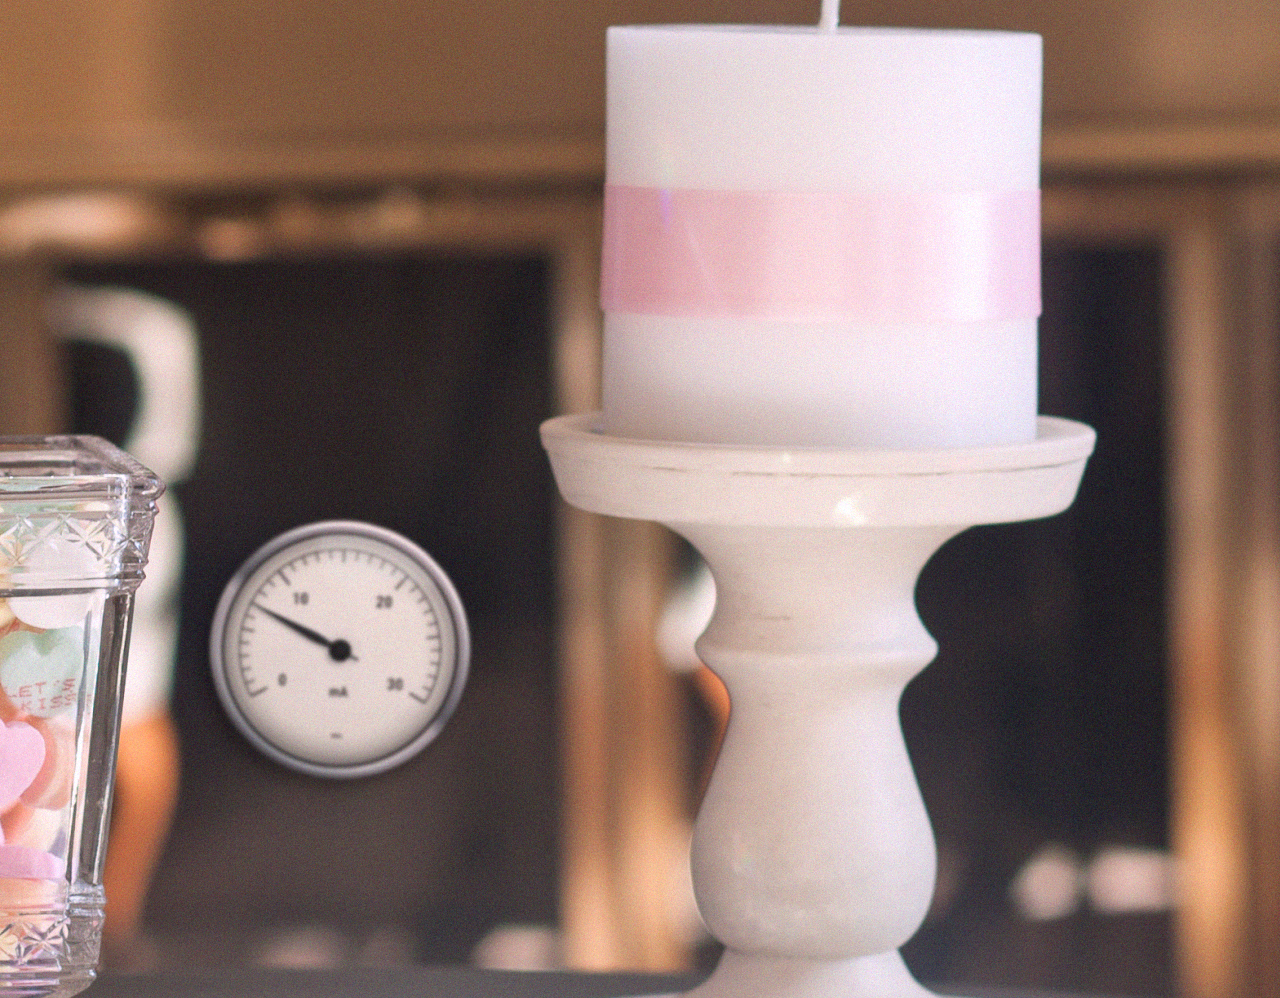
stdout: 7 mA
